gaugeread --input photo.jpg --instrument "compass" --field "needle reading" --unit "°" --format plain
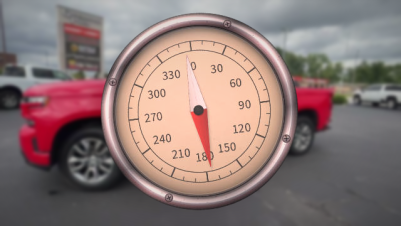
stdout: 175 °
